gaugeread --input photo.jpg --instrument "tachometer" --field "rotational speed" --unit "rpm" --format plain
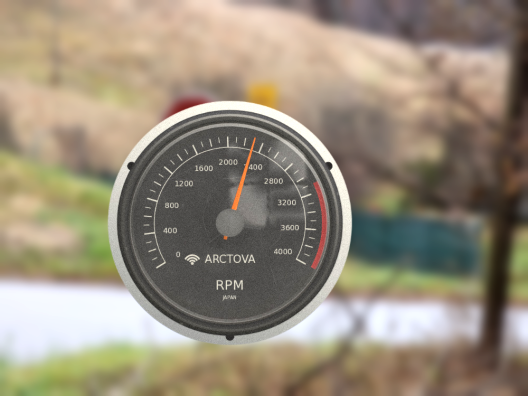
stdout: 2300 rpm
